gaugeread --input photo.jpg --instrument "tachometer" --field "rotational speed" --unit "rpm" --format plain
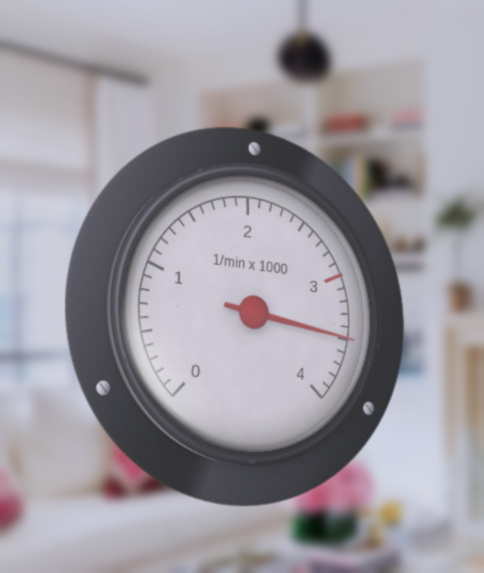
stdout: 3500 rpm
